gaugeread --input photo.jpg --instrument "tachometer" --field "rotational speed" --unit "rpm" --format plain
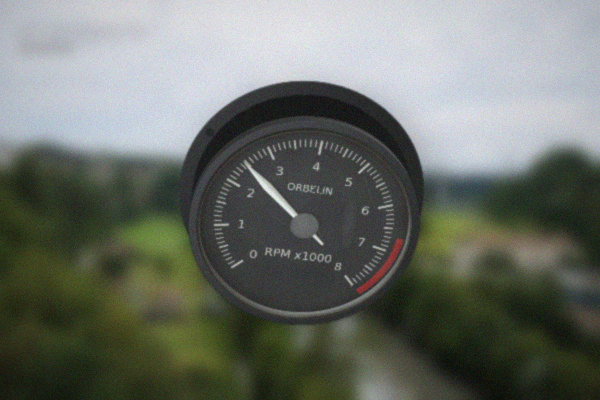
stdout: 2500 rpm
